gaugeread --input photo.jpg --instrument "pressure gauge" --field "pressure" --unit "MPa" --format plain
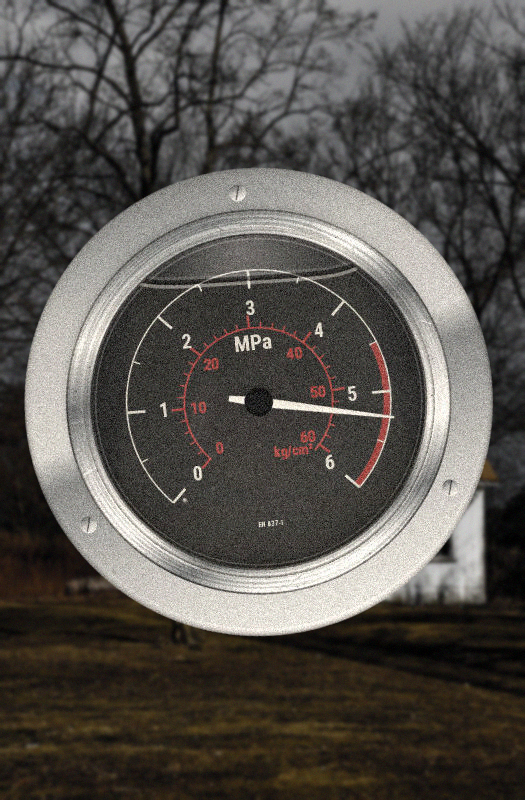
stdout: 5.25 MPa
